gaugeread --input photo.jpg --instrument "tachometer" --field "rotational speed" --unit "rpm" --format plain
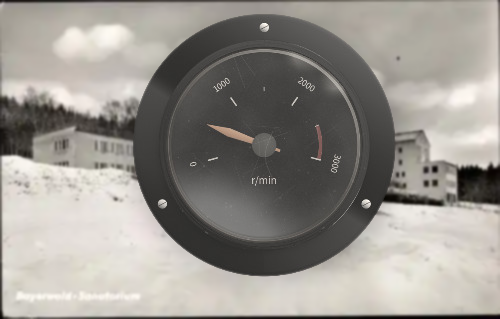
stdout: 500 rpm
